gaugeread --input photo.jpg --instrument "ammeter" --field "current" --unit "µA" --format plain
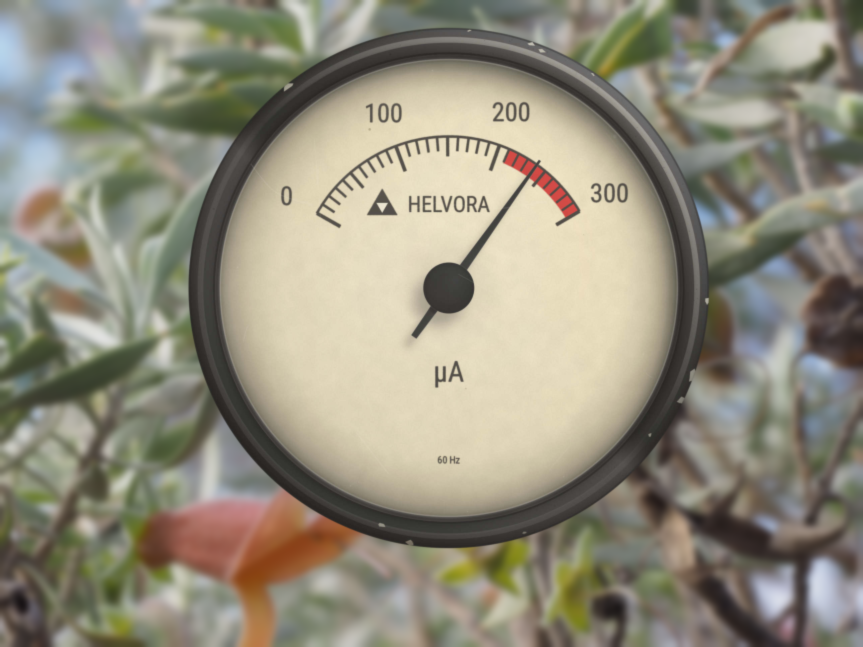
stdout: 240 µA
